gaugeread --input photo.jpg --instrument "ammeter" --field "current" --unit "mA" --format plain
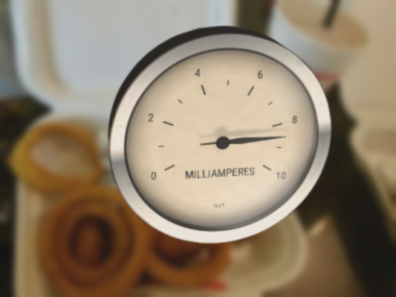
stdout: 8.5 mA
